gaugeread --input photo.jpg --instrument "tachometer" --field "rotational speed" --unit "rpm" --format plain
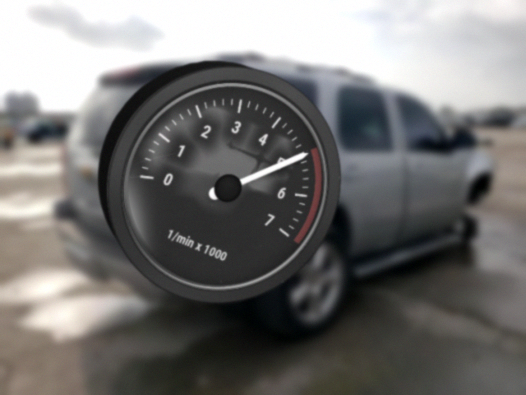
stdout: 5000 rpm
